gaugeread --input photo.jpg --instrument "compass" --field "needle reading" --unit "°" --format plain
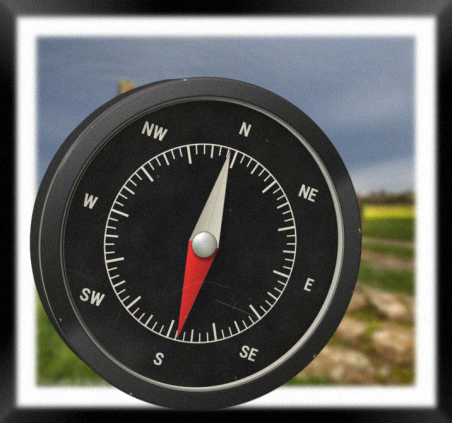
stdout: 175 °
